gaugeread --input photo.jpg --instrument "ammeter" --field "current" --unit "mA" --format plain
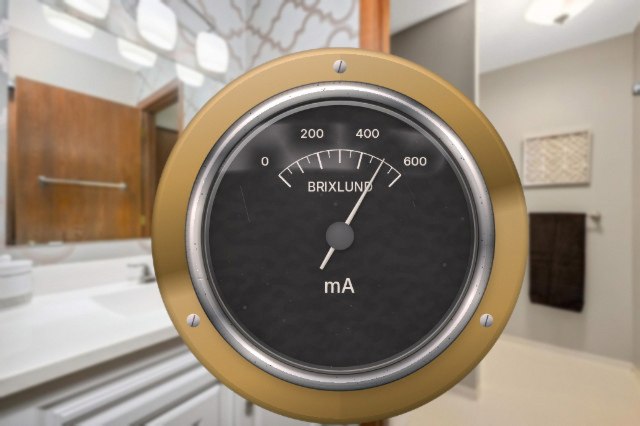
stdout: 500 mA
